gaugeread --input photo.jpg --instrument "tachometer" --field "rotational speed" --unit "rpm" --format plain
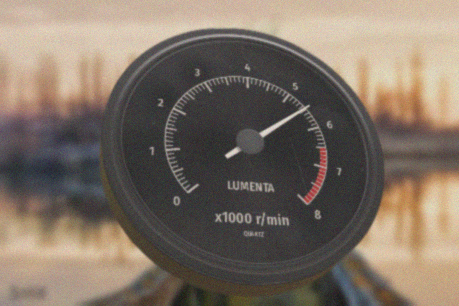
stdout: 5500 rpm
